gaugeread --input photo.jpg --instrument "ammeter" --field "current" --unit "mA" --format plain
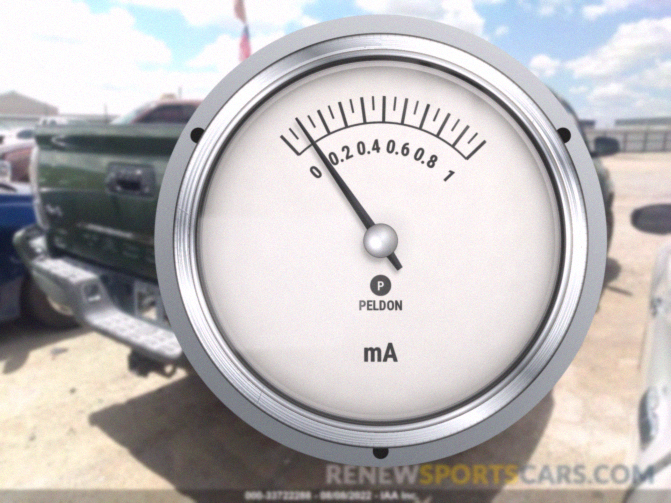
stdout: 0.1 mA
